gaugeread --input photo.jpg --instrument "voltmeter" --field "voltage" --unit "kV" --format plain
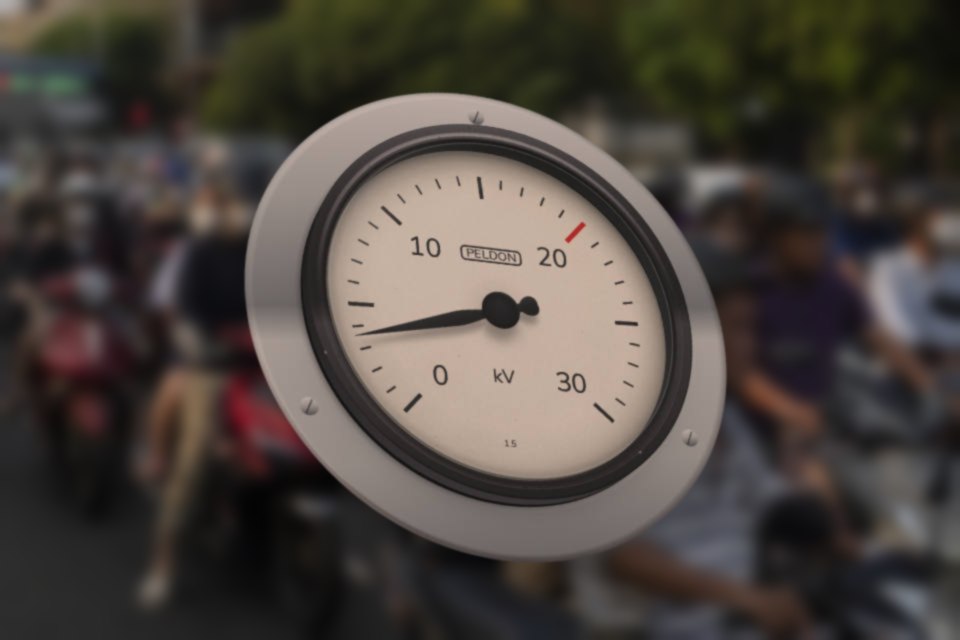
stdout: 3.5 kV
